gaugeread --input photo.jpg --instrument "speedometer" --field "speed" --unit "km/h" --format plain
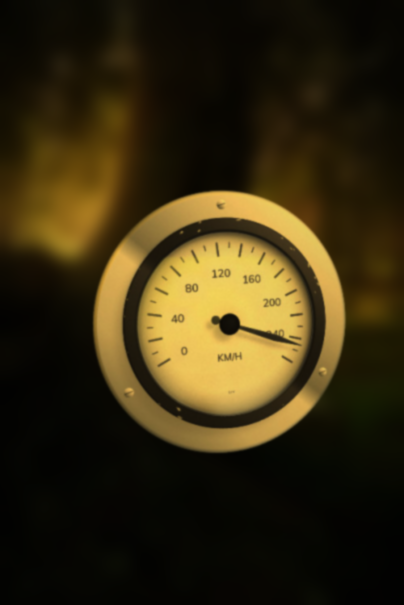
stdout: 245 km/h
